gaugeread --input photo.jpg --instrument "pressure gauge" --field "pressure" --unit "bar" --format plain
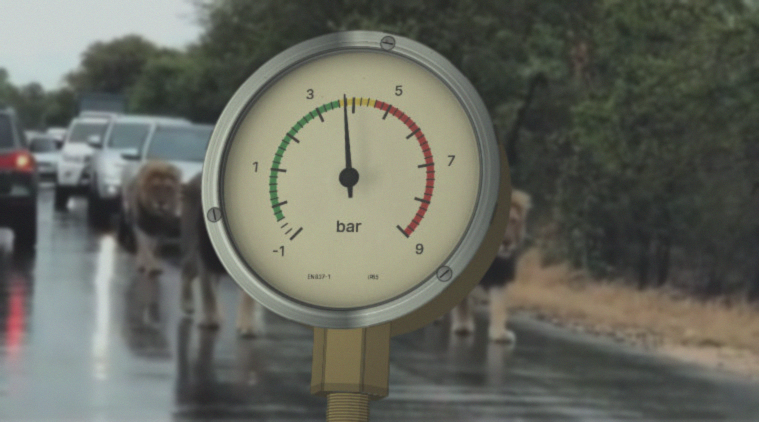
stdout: 3.8 bar
